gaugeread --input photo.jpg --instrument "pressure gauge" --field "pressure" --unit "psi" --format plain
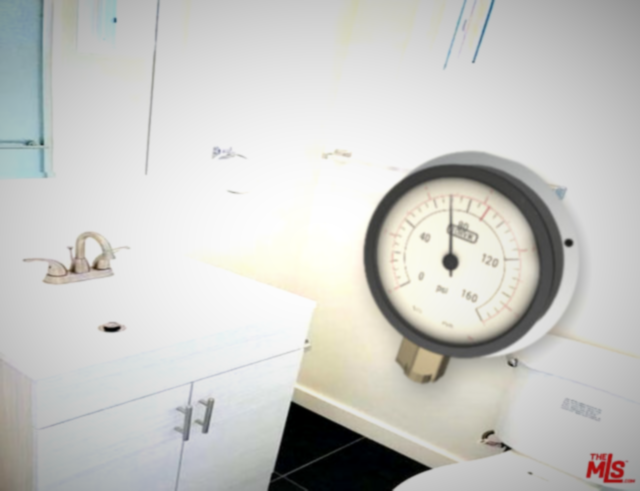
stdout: 70 psi
